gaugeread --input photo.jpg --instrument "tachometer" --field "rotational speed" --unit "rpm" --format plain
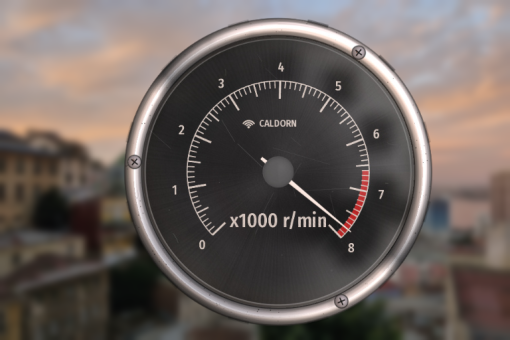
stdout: 7800 rpm
